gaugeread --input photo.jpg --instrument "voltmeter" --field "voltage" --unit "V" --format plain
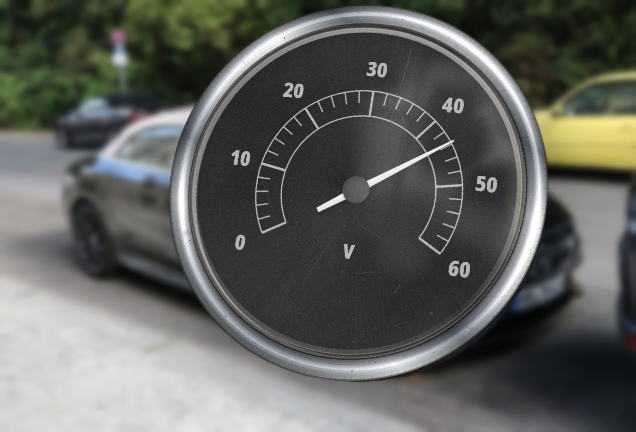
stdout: 44 V
